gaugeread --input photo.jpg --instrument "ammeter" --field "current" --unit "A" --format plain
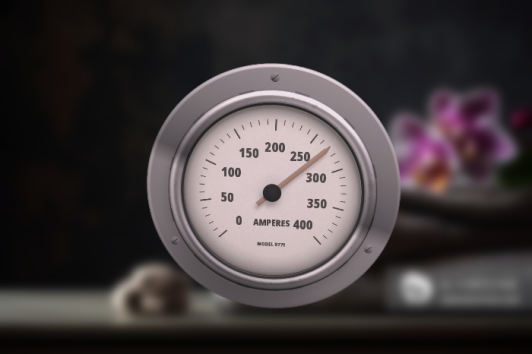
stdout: 270 A
